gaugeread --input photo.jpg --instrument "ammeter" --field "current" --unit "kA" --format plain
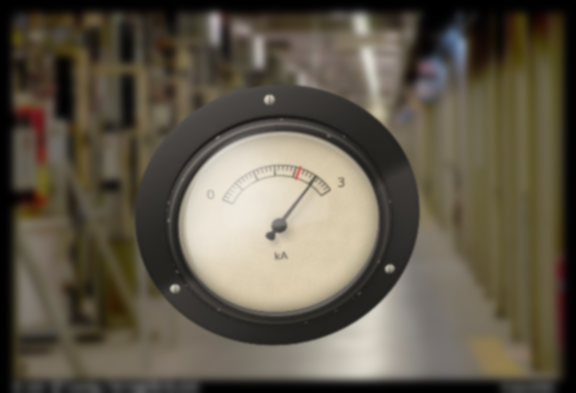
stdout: 2.5 kA
